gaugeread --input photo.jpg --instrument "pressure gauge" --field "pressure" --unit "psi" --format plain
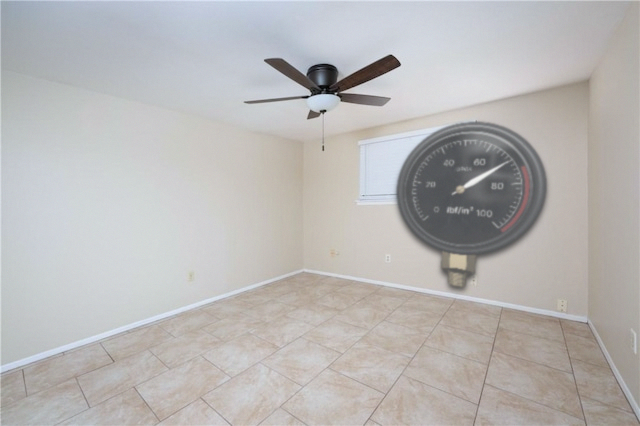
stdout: 70 psi
